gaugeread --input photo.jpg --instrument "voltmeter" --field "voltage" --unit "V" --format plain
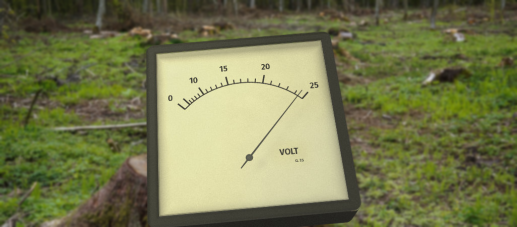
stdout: 24.5 V
